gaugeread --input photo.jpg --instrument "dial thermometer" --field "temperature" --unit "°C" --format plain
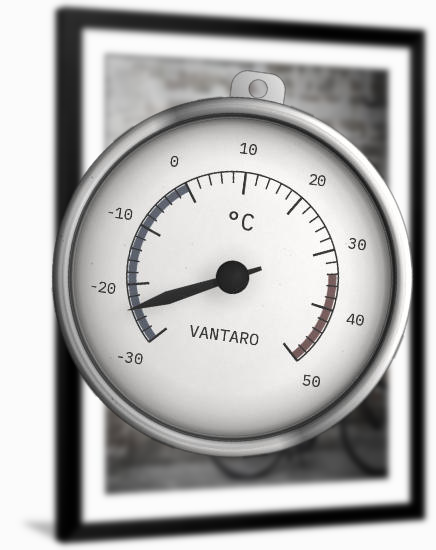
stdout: -24 °C
